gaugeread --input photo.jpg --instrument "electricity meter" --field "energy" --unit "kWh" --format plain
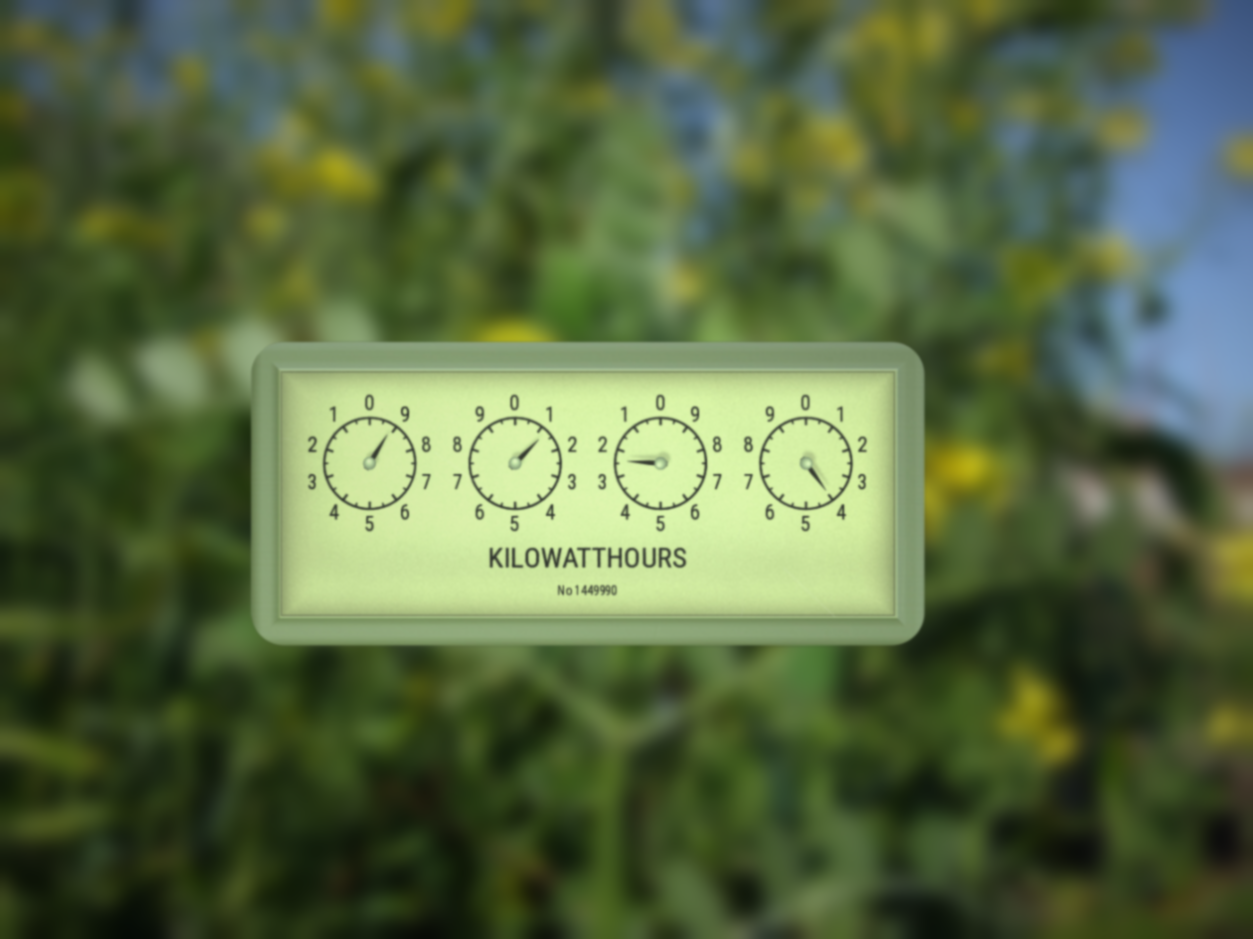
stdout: 9124 kWh
